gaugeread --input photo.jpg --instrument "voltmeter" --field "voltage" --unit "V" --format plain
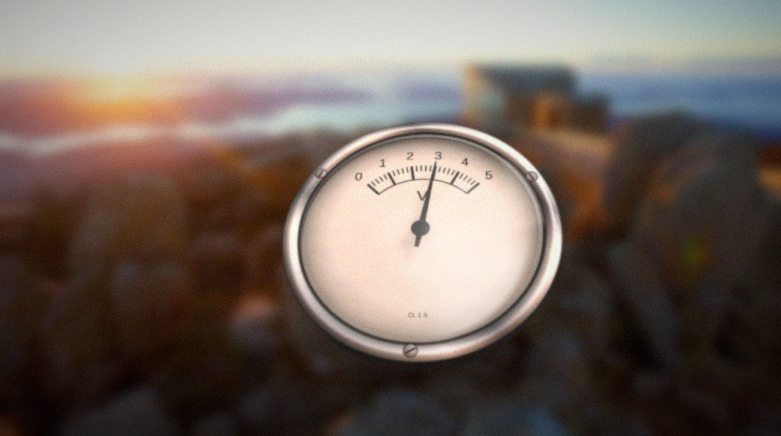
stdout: 3 V
